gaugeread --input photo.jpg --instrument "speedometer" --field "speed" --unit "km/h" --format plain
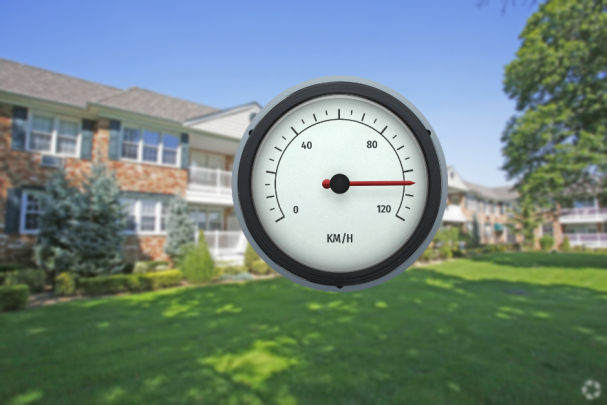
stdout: 105 km/h
